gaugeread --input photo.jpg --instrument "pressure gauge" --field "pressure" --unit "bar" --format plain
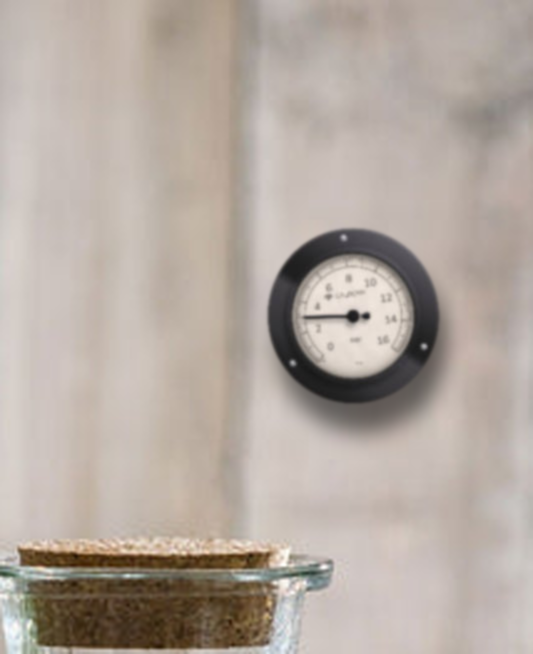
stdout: 3 bar
